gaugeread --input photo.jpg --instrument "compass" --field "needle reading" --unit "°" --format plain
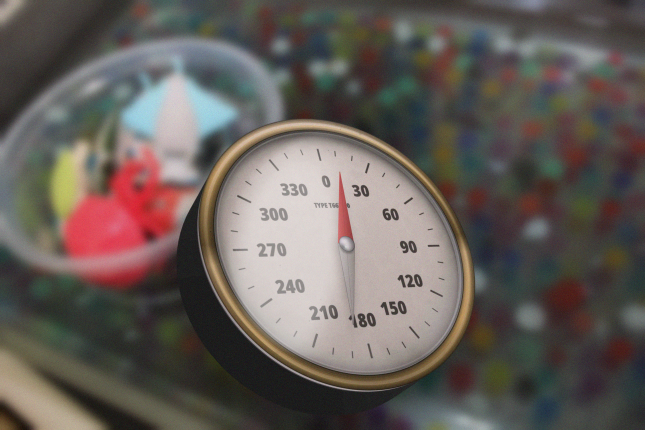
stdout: 10 °
